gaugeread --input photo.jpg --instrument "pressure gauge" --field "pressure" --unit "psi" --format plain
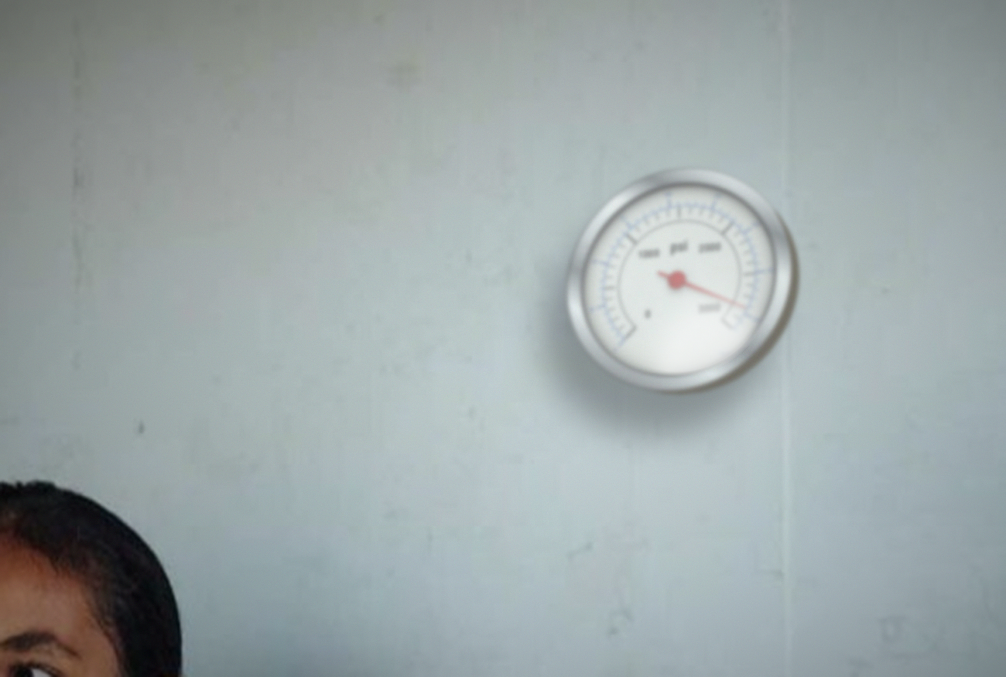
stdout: 2800 psi
